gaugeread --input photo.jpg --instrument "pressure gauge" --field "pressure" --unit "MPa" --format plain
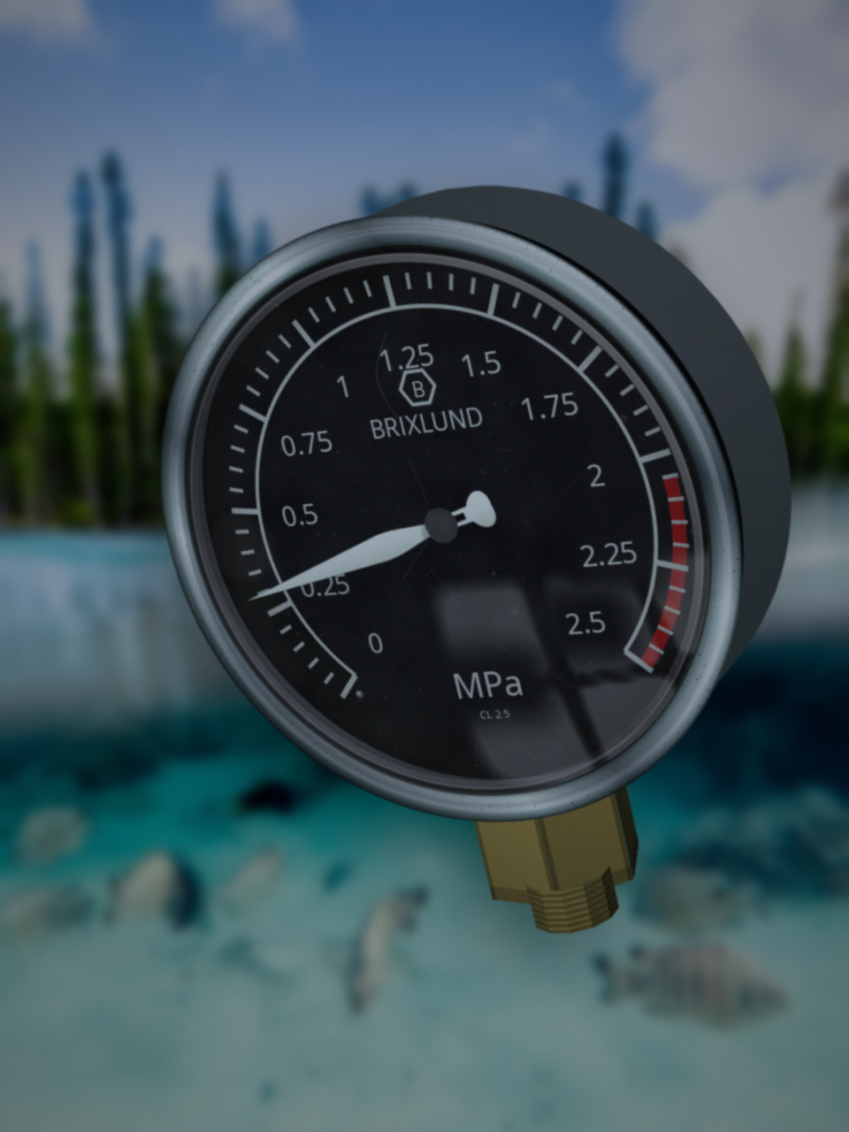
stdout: 0.3 MPa
